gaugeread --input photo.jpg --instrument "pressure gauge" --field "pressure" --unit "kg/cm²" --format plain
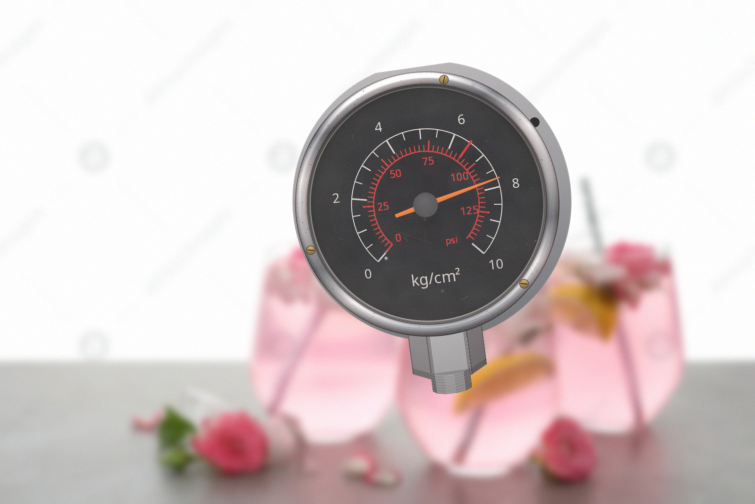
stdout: 7.75 kg/cm²
